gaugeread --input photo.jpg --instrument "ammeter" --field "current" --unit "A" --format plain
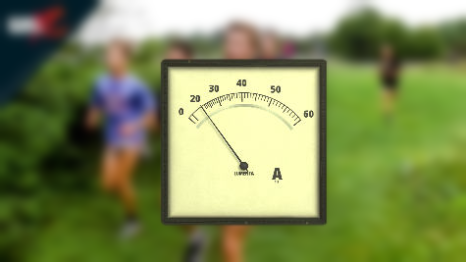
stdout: 20 A
